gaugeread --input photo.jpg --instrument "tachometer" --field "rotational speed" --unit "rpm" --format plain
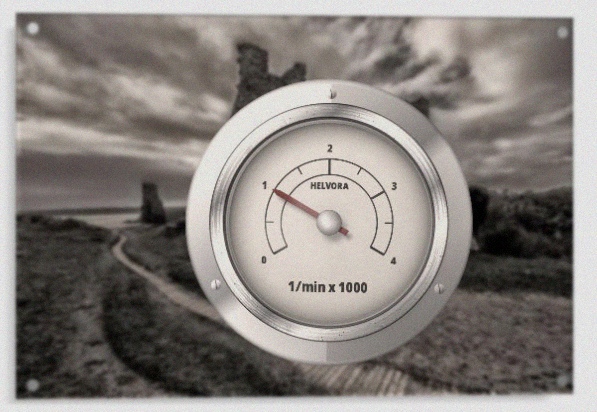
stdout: 1000 rpm
